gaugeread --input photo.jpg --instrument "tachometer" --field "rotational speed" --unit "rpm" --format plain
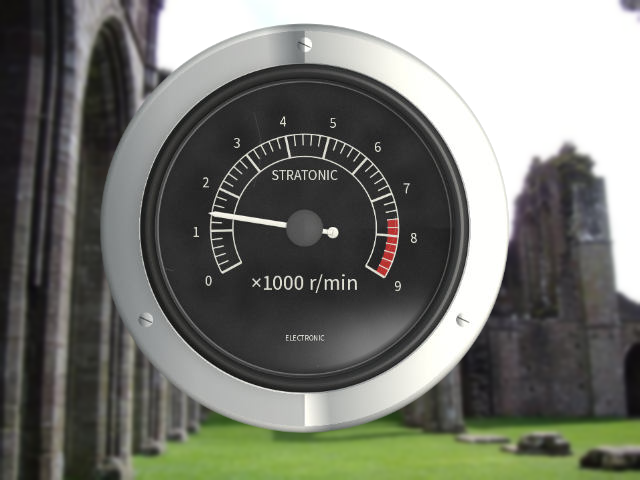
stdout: 1400 rpm
